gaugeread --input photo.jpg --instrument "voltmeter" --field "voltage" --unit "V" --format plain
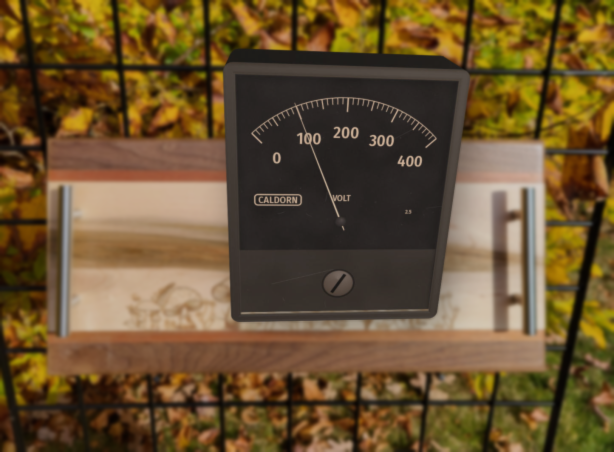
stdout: 100 V
